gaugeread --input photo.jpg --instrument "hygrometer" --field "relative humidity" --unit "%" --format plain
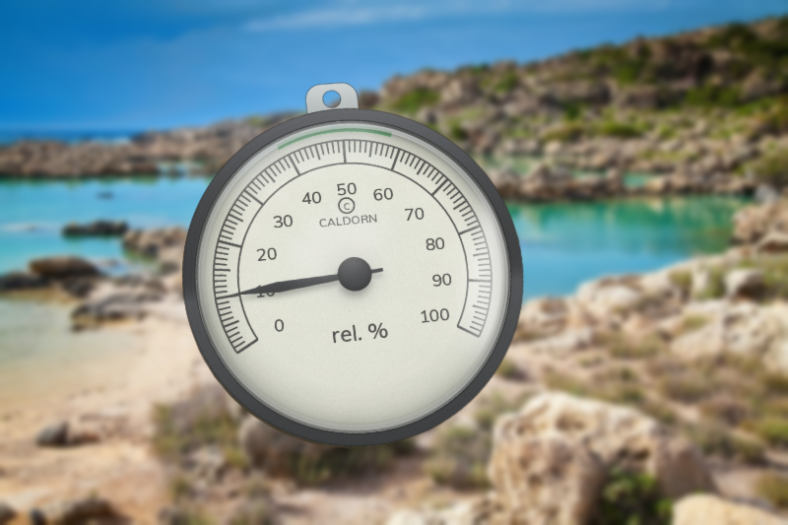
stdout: 10 %
